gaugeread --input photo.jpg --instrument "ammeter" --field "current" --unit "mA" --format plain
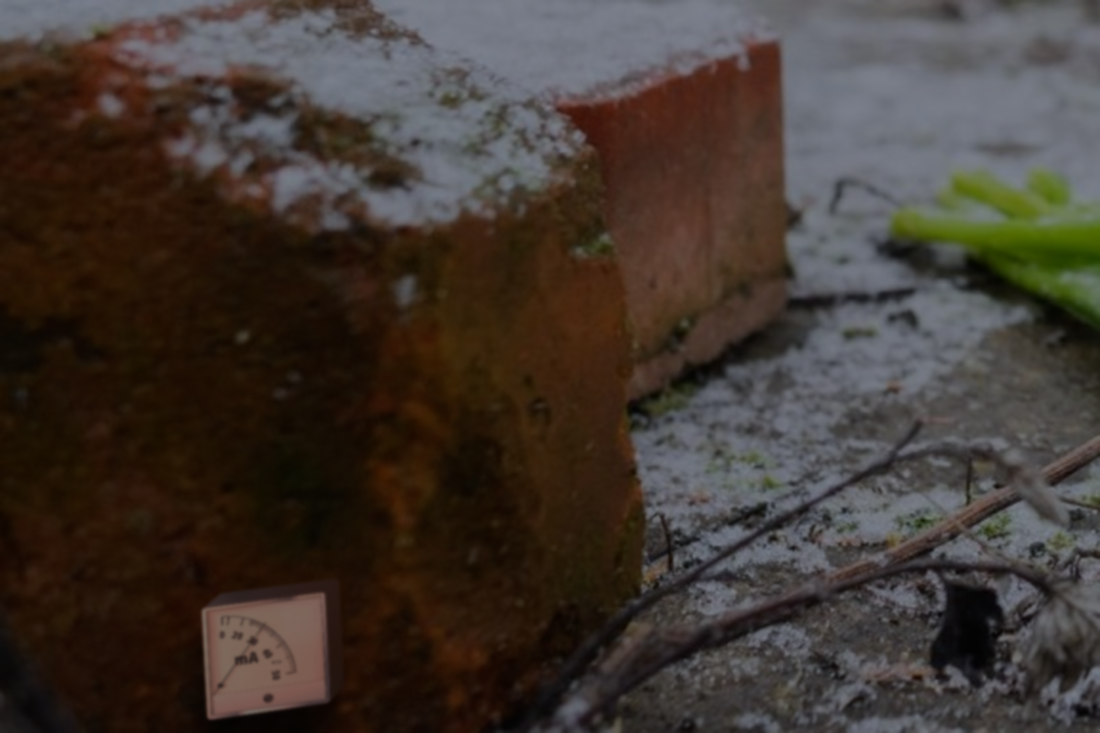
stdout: 30 mA
